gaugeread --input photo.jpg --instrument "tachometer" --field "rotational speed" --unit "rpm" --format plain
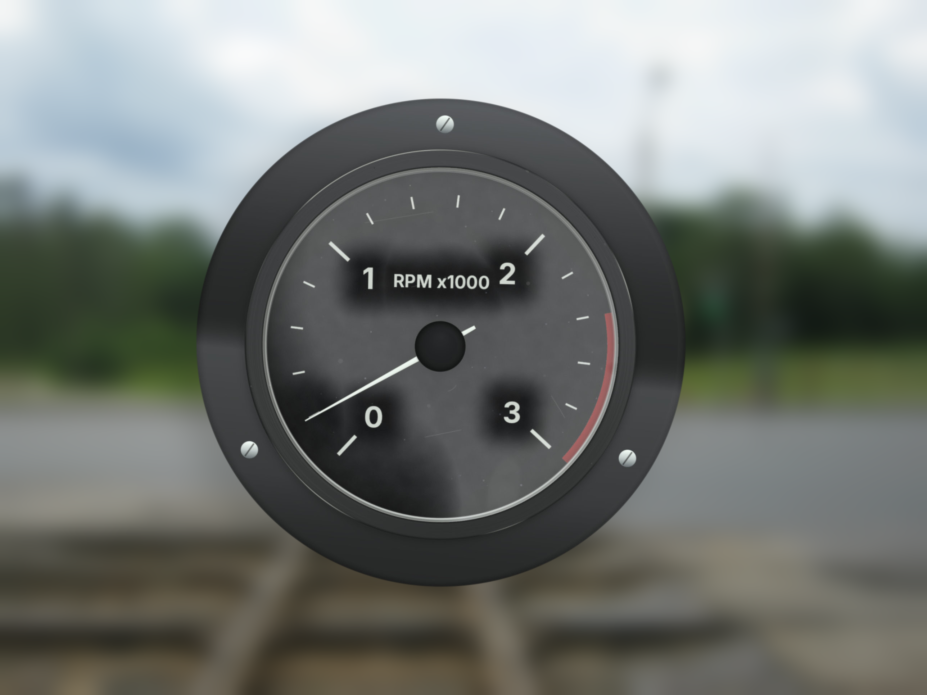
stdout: 200 rpm
